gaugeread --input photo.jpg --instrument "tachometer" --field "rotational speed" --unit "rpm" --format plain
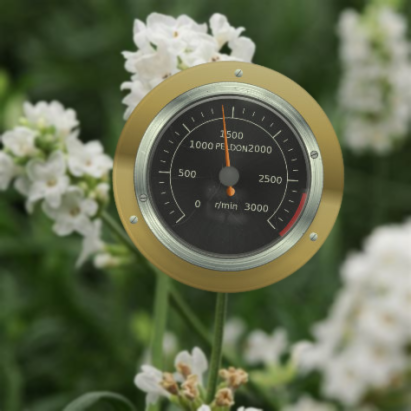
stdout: 1400 rpm
